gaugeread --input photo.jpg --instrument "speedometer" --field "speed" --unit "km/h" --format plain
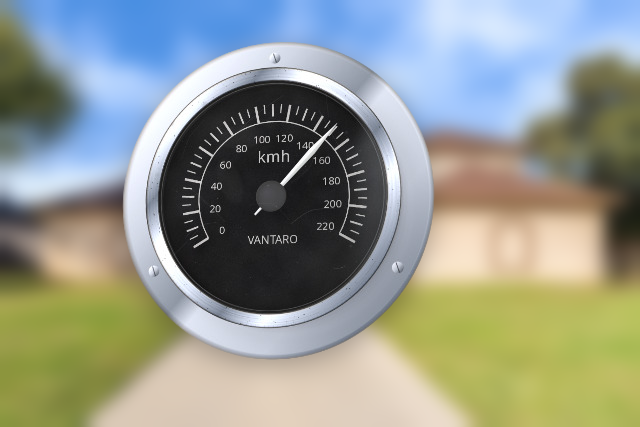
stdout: 150 km/h
